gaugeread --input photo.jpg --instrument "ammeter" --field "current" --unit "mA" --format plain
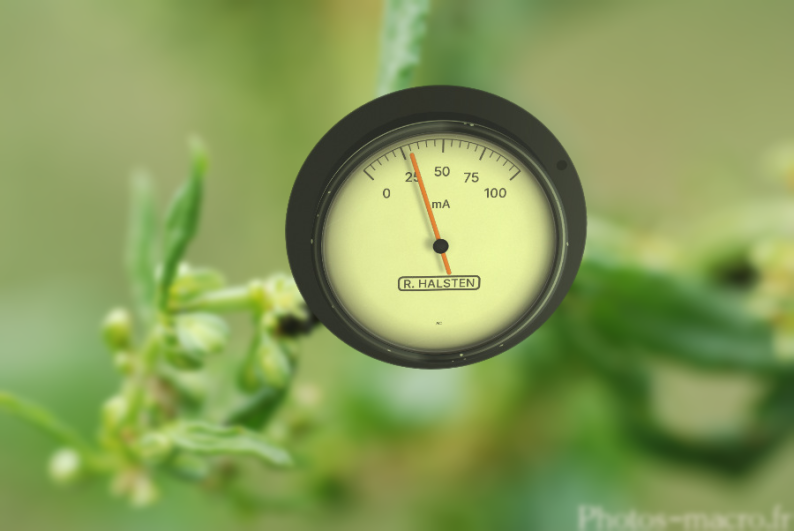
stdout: 30 mA
